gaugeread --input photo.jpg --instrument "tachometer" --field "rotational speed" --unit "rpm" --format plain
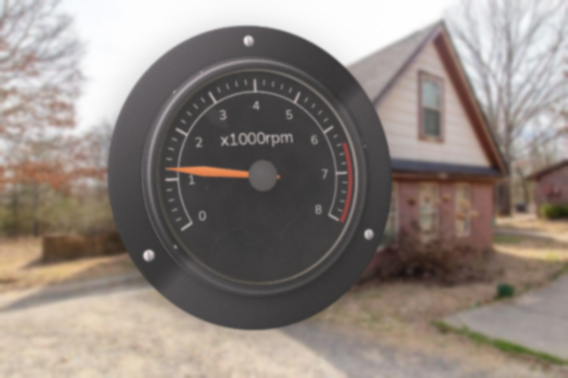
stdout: 1200 rpm
